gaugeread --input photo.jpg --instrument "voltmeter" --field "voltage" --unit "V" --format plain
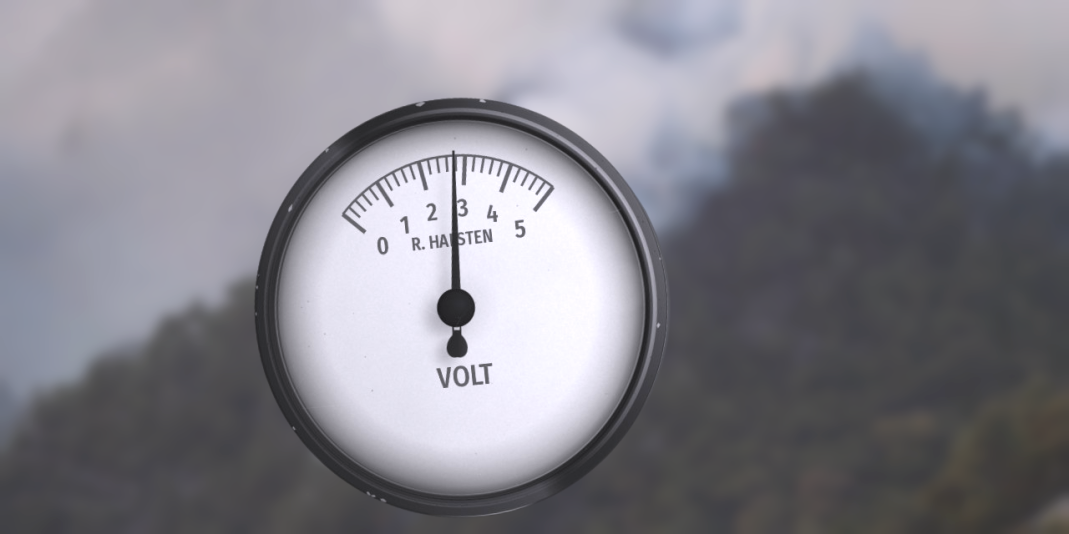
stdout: 2.8 V
